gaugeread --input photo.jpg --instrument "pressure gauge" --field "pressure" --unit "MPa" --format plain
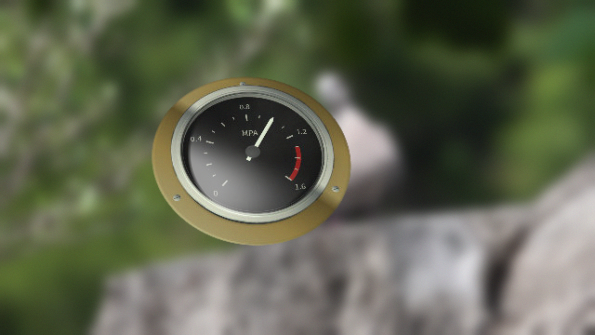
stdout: 1 MPa
